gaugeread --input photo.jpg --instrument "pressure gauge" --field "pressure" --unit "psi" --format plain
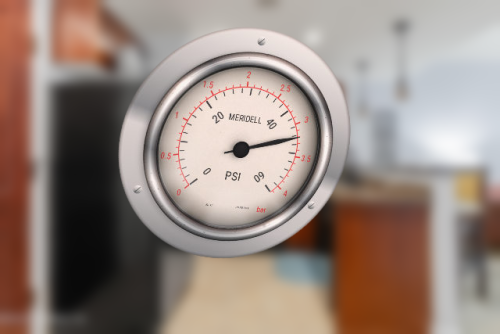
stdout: 46 psi
